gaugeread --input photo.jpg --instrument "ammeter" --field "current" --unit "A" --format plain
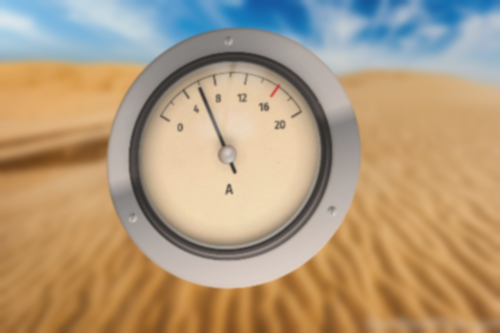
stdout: 6 A
